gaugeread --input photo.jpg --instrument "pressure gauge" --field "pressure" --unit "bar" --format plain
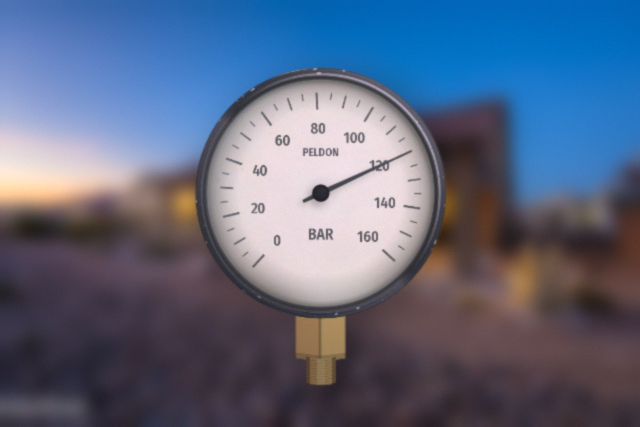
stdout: 120 bar
